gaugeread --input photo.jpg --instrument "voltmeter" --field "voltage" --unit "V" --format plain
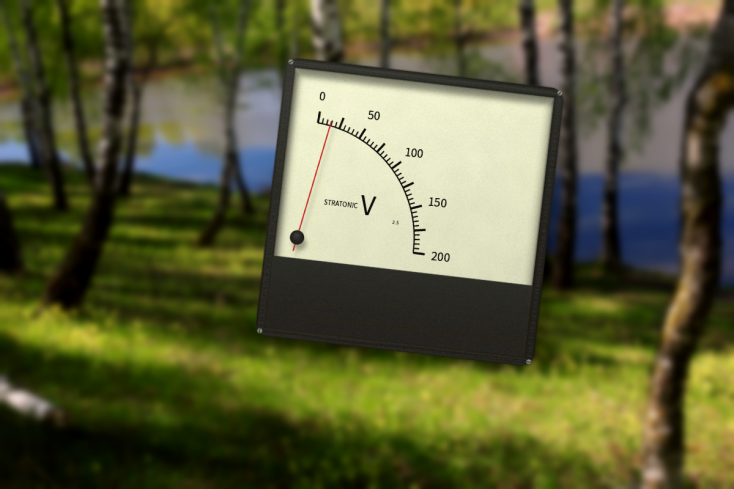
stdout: 15 V
